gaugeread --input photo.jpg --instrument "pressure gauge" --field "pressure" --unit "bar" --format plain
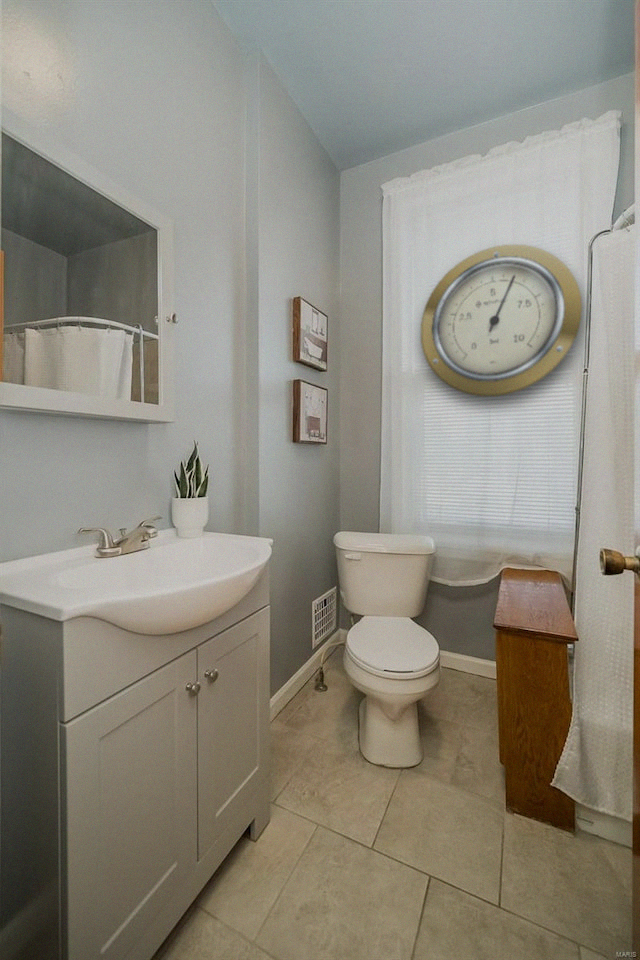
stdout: 6 bar
